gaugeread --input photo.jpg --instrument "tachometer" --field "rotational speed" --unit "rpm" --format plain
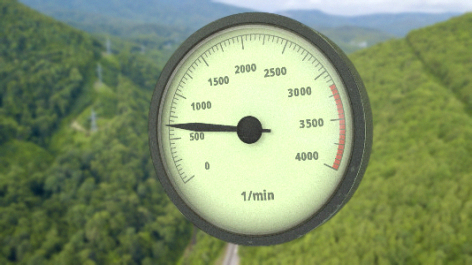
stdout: 650 rpm
